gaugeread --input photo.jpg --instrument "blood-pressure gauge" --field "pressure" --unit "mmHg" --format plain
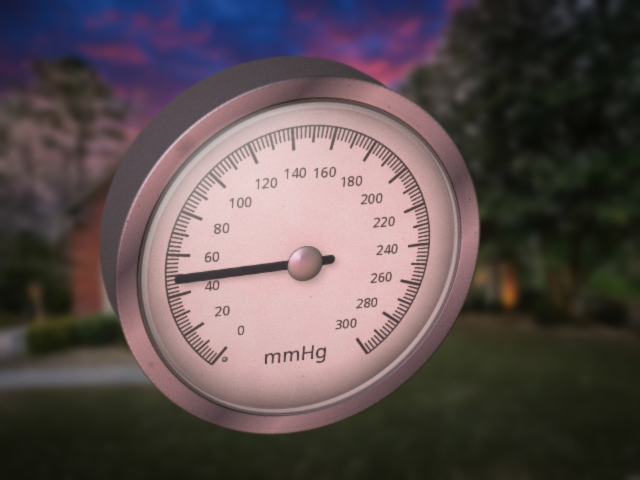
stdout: 50 mmHg
